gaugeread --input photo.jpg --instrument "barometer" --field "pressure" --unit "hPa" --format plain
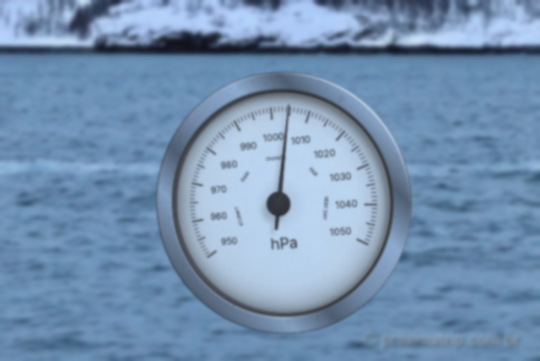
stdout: 1005 hPa
